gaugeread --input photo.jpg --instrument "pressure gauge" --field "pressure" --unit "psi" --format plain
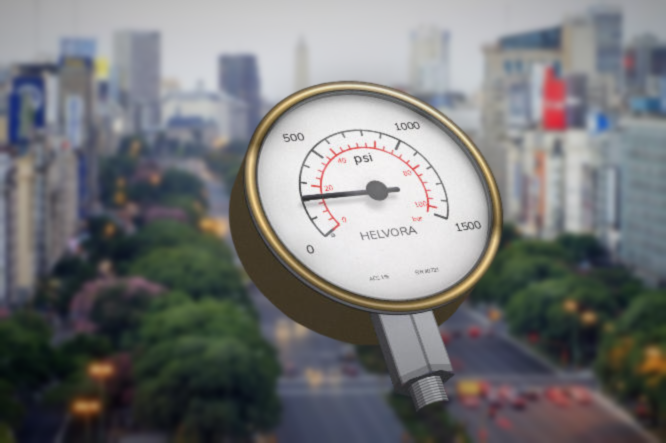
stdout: 200 psi
